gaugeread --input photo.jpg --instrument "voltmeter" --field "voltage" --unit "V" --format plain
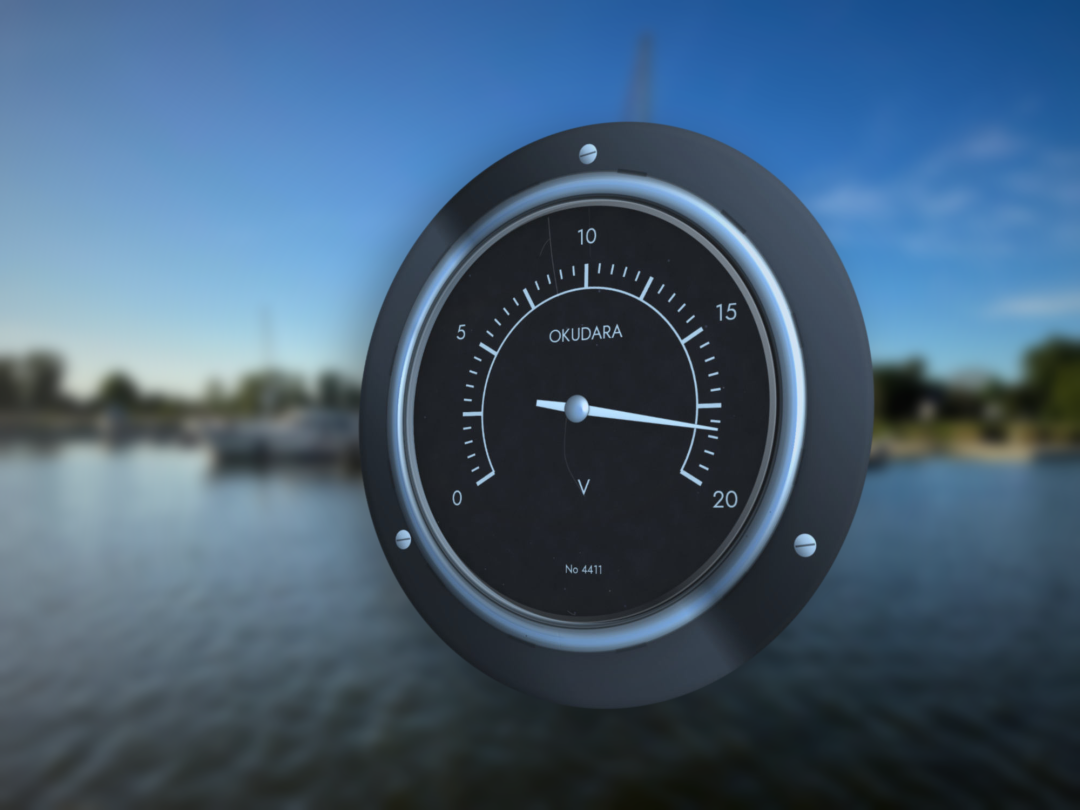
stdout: 18.25 V
